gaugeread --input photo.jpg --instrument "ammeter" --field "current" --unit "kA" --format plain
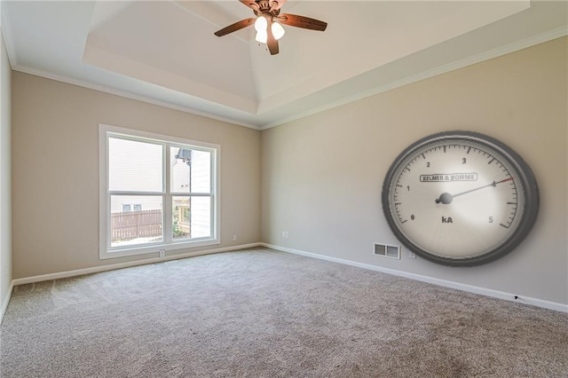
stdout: 4 kA
